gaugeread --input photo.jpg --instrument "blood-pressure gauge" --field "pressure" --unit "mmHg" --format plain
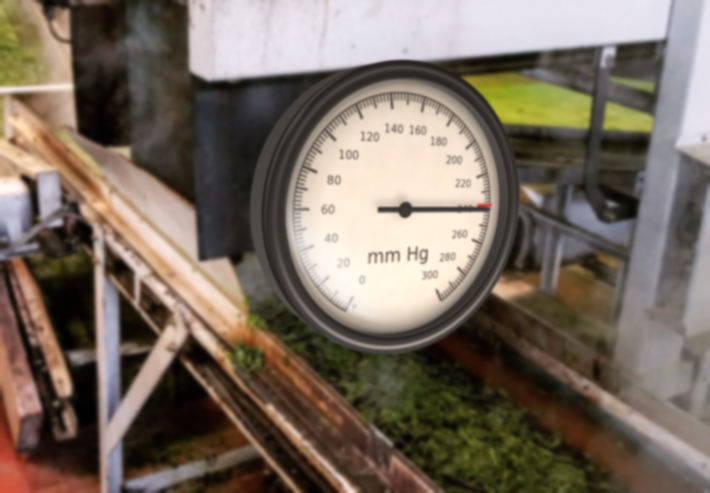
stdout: 240 mmHg
